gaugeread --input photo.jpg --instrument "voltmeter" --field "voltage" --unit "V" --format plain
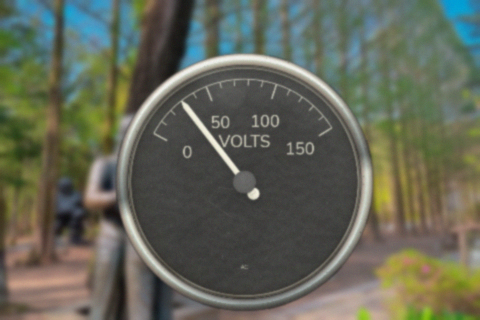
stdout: 30 V
